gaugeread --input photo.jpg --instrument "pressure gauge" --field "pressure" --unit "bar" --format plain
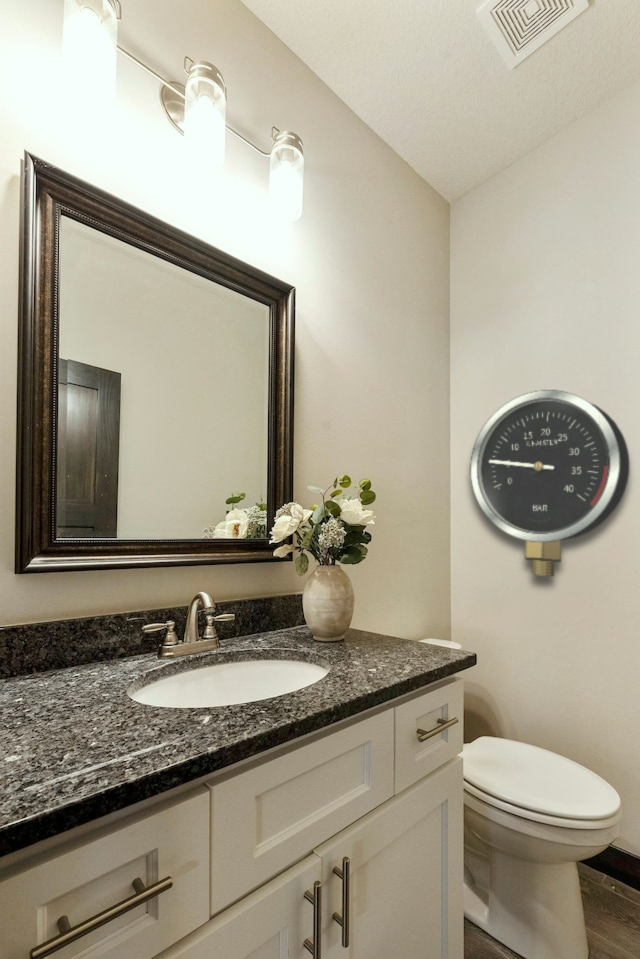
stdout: 5 bar
